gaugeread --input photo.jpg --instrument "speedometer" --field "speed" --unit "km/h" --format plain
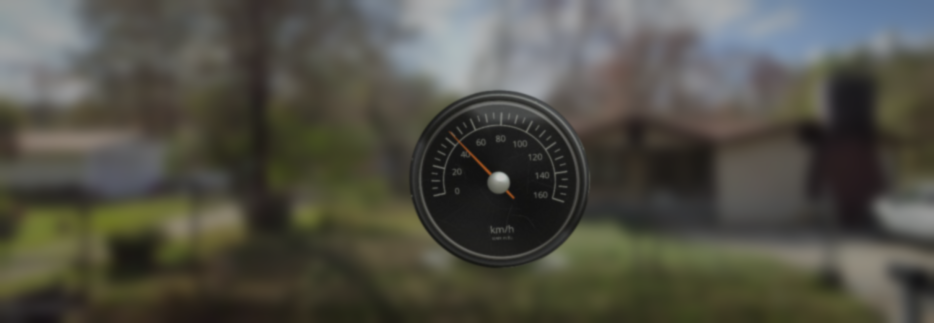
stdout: 45 km/h
